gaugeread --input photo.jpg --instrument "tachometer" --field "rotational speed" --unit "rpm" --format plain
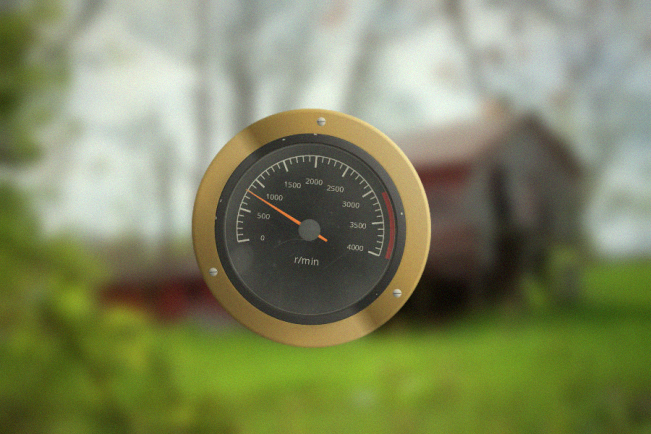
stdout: 800 rpm
